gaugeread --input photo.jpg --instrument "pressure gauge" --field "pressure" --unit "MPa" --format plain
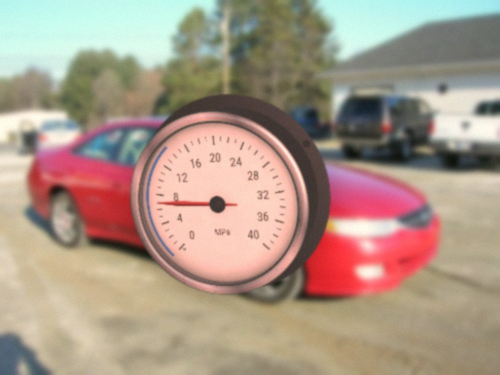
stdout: 7 MPa
